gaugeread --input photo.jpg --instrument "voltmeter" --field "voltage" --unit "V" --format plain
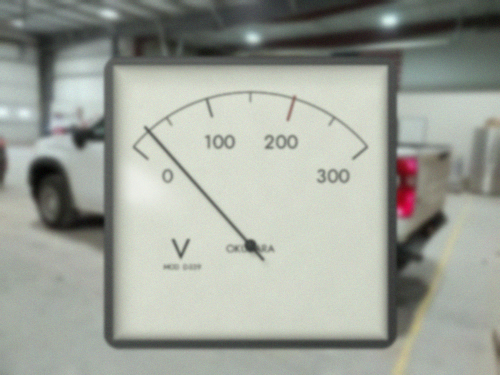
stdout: 25 V
